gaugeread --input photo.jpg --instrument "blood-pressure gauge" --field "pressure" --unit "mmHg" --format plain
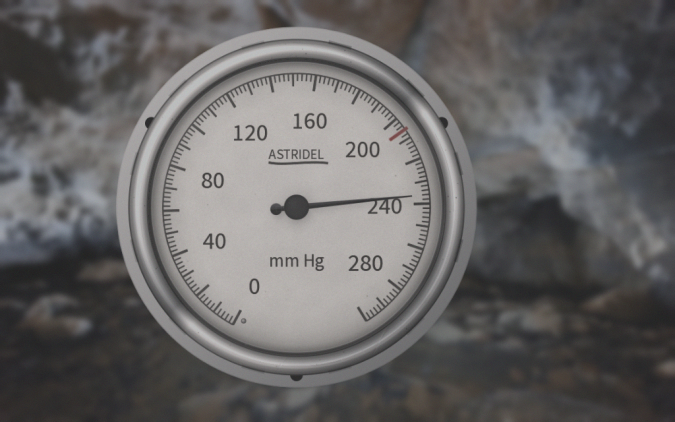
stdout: 236 mmHg
